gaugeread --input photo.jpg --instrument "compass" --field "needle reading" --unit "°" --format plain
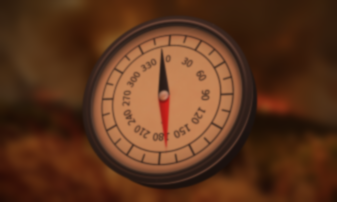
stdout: 172.5 °
